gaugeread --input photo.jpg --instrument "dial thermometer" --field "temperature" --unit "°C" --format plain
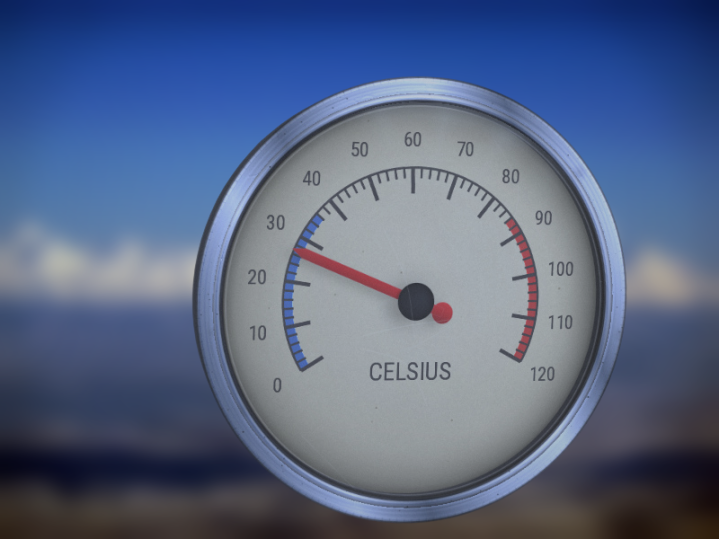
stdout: 27 °C
